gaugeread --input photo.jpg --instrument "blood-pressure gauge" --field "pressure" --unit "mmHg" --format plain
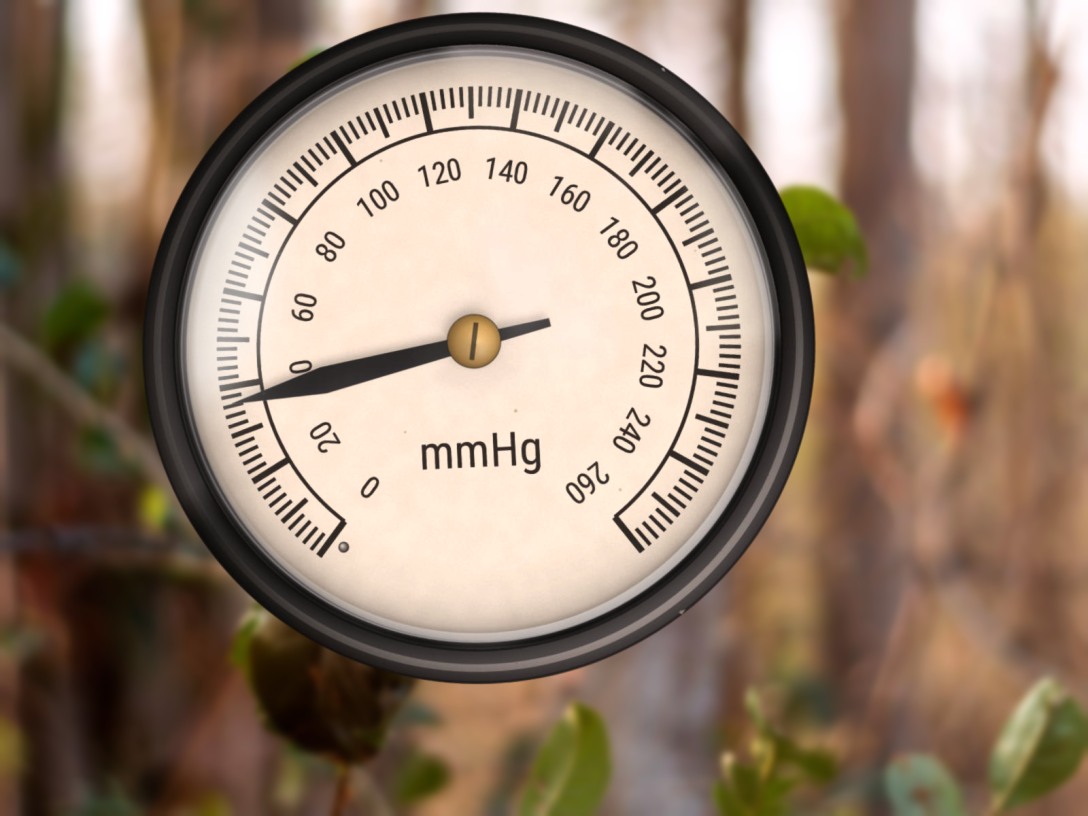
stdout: 36 mmHg
